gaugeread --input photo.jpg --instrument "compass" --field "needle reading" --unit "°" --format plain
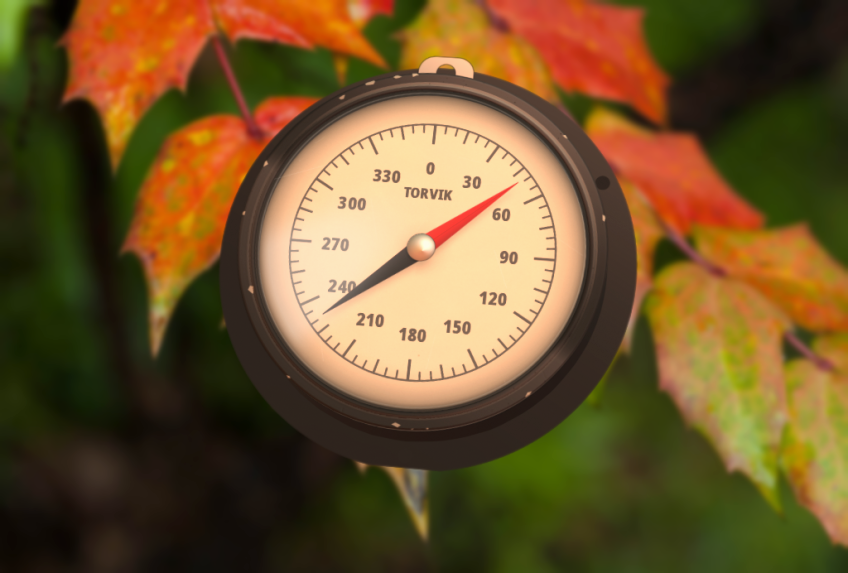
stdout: 50 °
